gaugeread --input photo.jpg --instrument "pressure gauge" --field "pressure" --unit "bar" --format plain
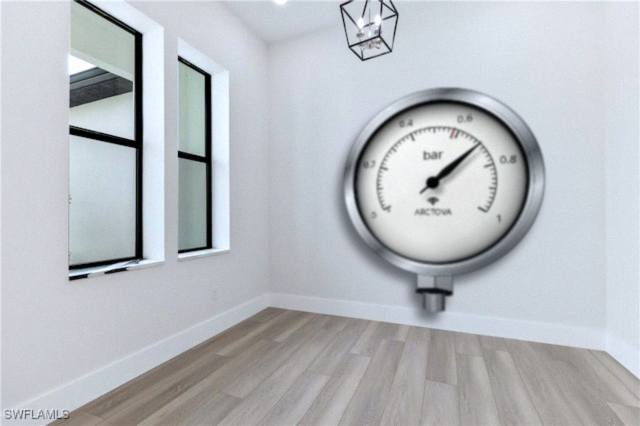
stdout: 0.7 bar
